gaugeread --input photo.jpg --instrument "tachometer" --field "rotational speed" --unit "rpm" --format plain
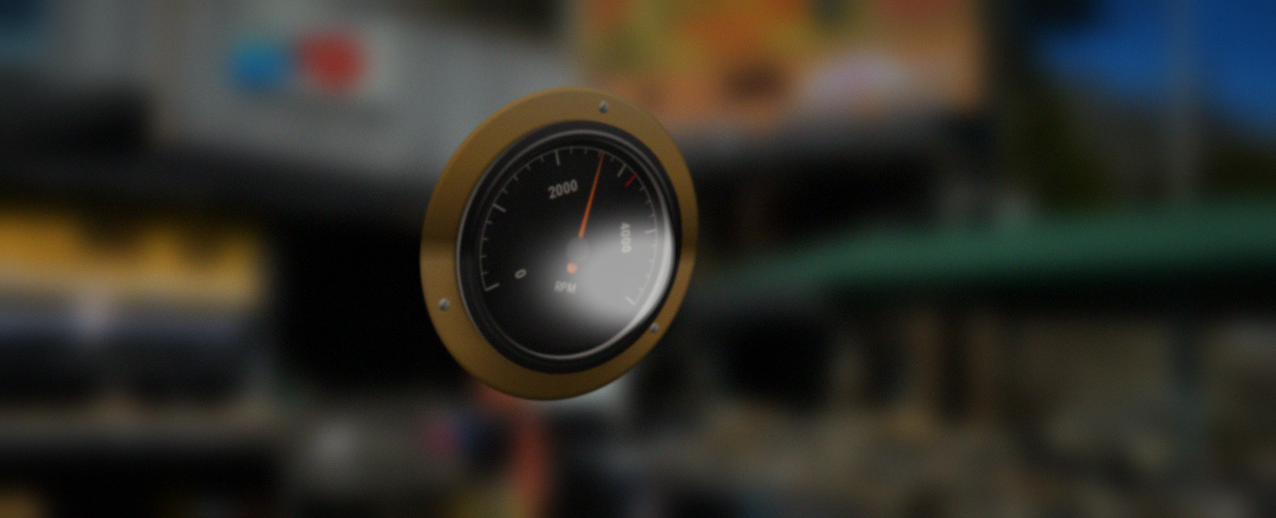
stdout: 2600 rpm
